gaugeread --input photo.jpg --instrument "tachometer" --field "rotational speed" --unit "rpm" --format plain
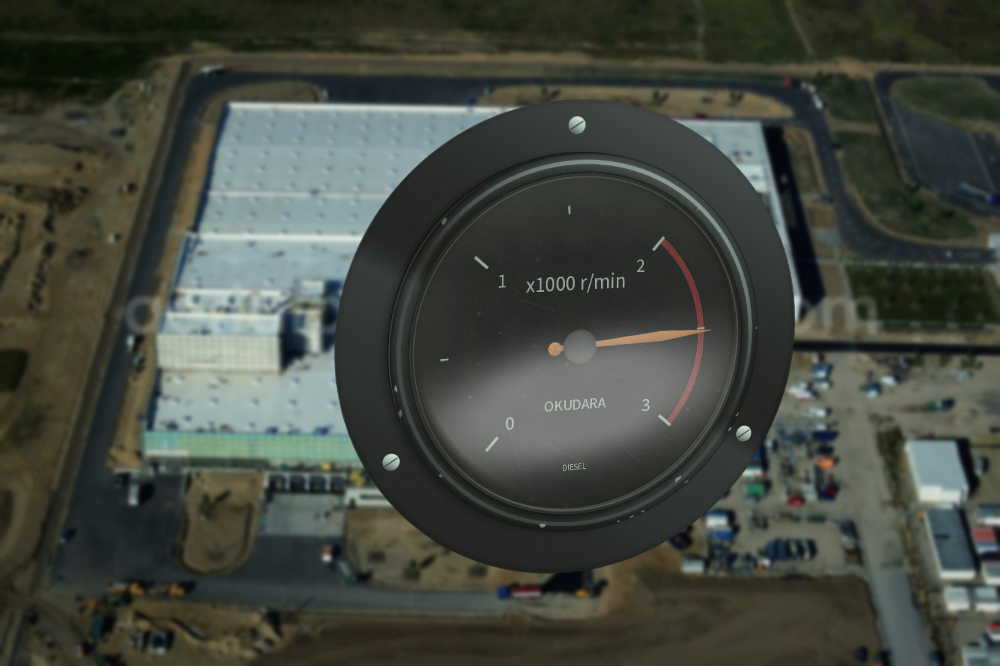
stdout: 2500 rpm
